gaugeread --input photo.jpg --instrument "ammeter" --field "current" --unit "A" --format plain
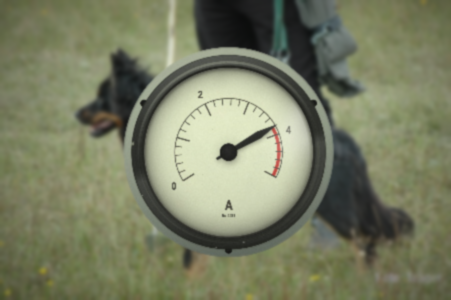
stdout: 3.8 A
